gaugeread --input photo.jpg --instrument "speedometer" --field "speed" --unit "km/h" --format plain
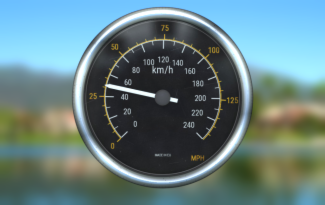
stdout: 50 km/h
